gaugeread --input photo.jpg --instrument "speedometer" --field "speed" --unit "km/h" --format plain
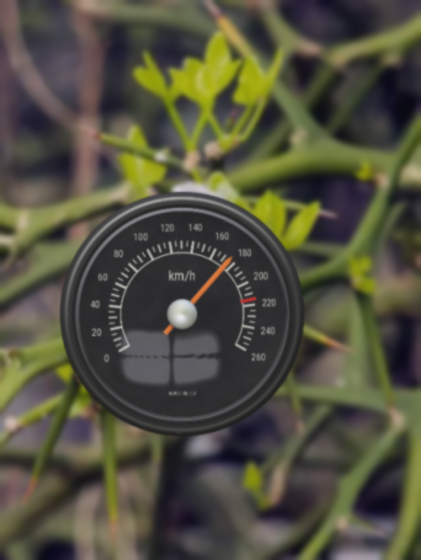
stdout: 175 km/h
